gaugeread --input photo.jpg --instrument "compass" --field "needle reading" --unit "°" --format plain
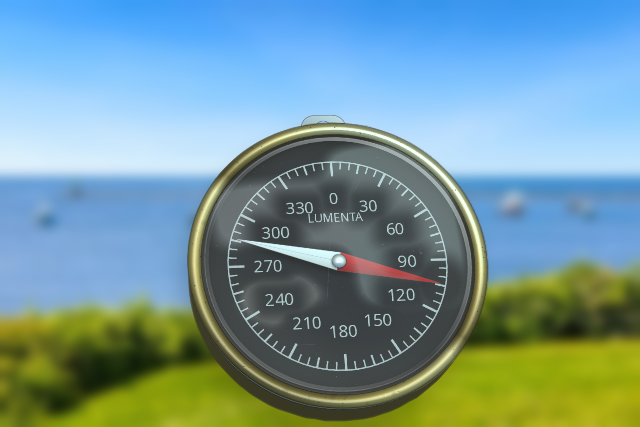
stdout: 105 °
